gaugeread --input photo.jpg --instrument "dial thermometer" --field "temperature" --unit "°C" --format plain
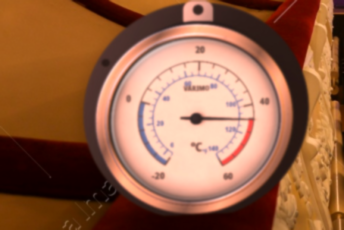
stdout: 44 °C
